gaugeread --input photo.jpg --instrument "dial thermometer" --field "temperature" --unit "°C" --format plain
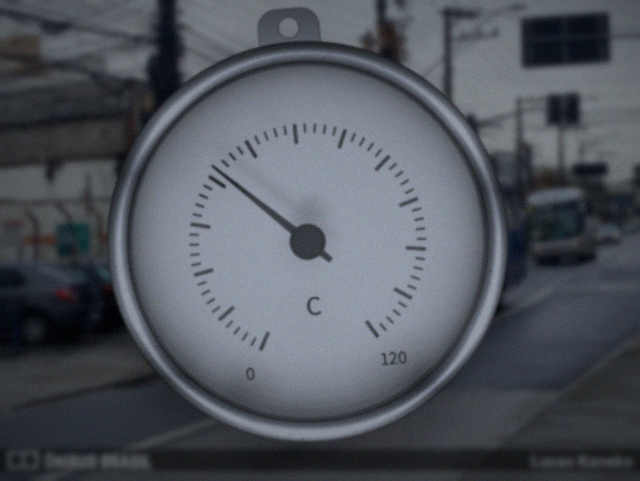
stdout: 42 °C
